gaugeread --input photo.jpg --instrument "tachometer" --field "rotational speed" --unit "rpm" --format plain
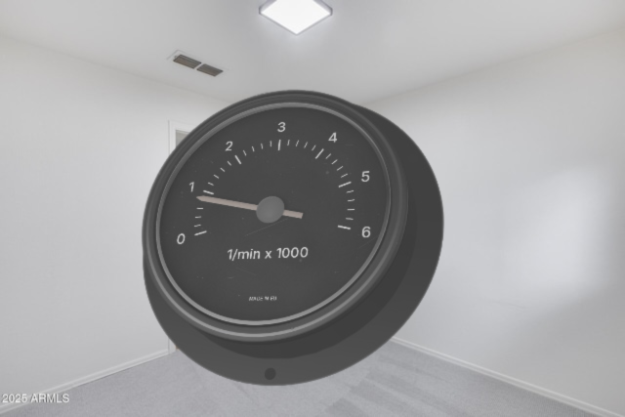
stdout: 800 rpm
